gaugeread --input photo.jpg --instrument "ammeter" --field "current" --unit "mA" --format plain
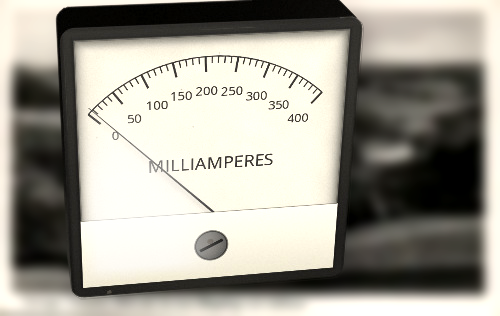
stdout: 10 mA
